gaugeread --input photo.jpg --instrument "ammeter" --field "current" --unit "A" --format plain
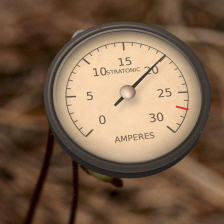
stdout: 20 A
